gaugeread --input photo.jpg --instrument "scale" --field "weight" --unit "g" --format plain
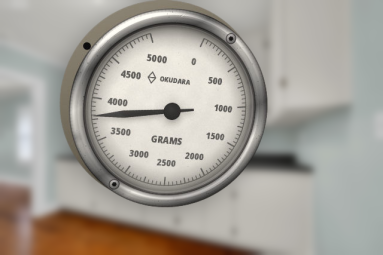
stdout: 3800 g
